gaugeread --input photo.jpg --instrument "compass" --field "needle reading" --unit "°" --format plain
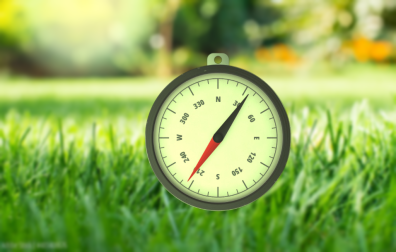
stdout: 215 °
